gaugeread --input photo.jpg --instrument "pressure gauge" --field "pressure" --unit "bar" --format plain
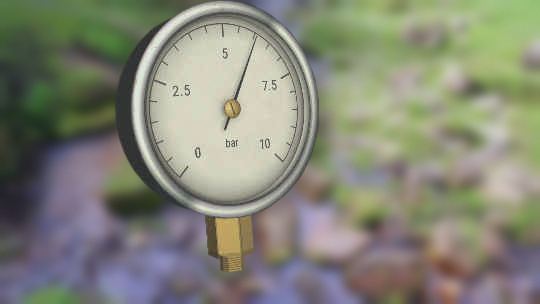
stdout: 6 bar
